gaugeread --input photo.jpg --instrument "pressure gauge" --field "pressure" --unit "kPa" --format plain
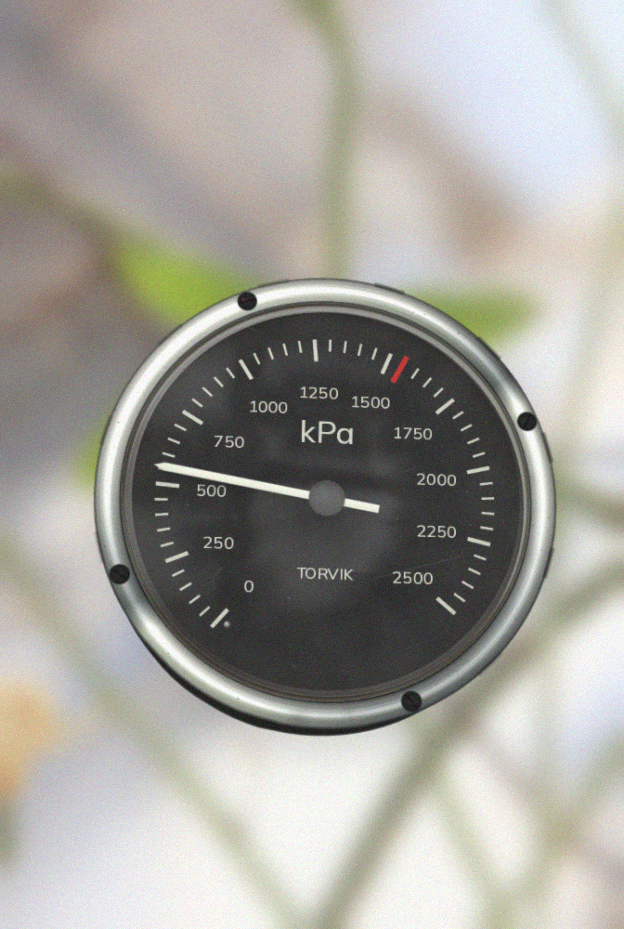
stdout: 550 kPa
